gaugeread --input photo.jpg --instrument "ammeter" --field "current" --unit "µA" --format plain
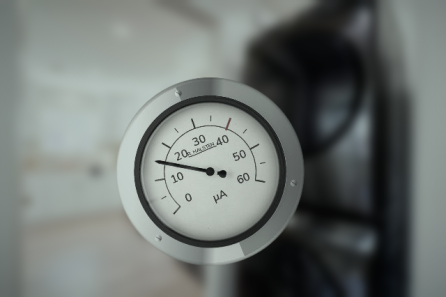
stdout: 15 µA
